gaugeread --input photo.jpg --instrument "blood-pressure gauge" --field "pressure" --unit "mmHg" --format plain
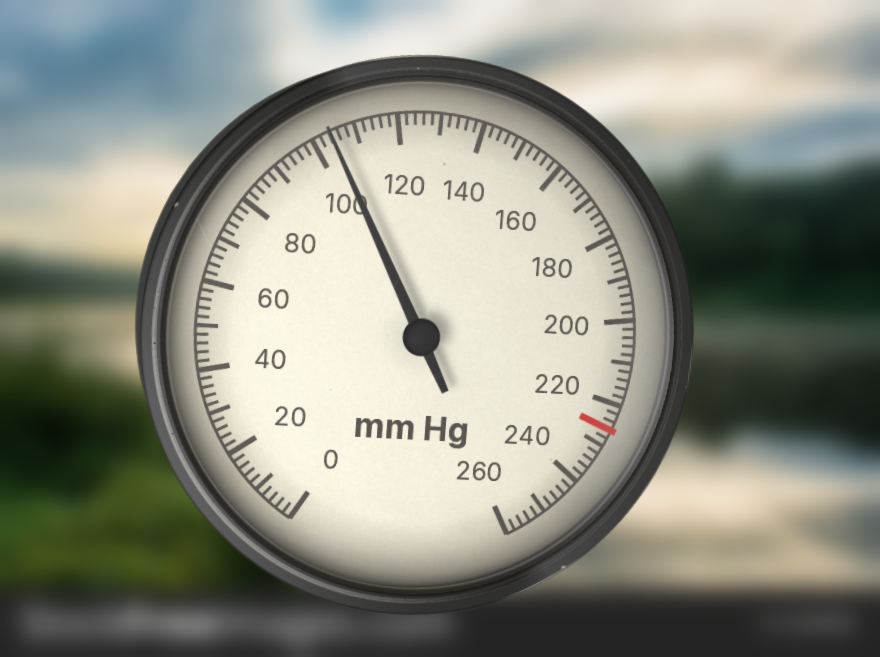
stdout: 104 mmHg
